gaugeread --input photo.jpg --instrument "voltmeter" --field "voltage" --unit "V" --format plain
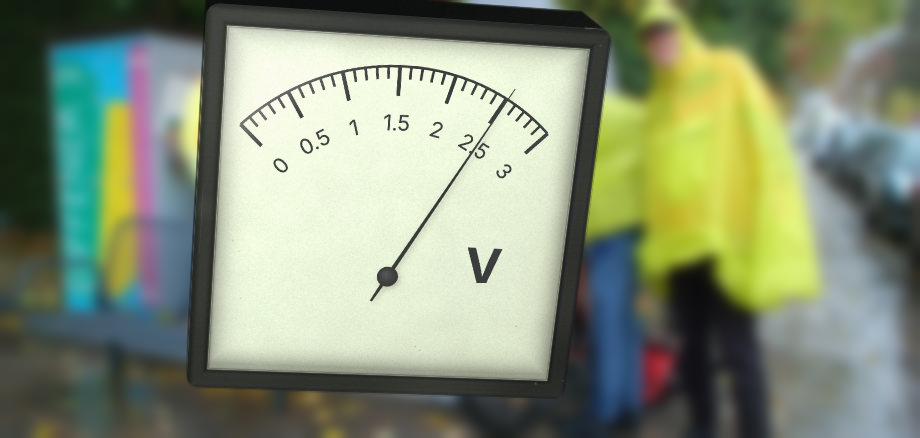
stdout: 2.5 V
